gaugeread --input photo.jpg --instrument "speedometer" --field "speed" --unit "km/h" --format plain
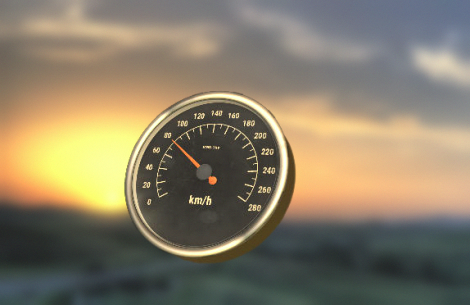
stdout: 80 km/h
